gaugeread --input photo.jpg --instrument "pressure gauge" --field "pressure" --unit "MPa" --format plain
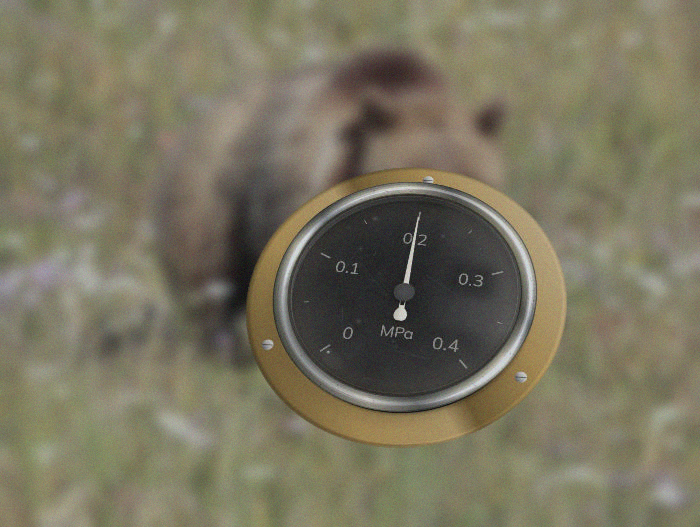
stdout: 0.2 MPa
